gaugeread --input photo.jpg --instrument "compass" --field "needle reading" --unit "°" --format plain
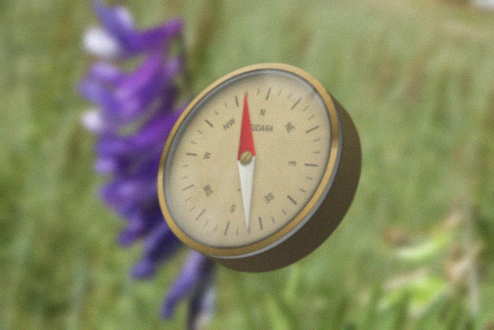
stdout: 340 °
